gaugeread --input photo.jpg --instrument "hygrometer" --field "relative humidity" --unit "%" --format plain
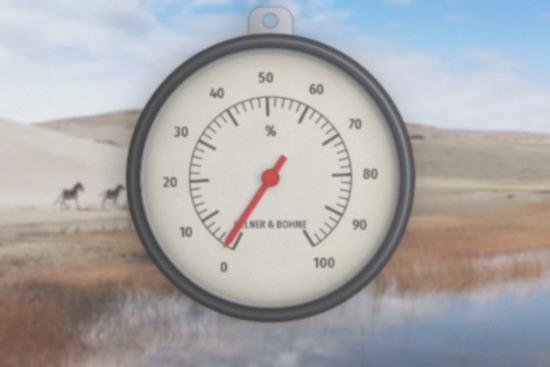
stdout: 2 %
